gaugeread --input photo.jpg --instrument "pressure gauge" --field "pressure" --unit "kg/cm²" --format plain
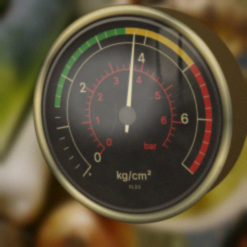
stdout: 3.8 kg/cm²
